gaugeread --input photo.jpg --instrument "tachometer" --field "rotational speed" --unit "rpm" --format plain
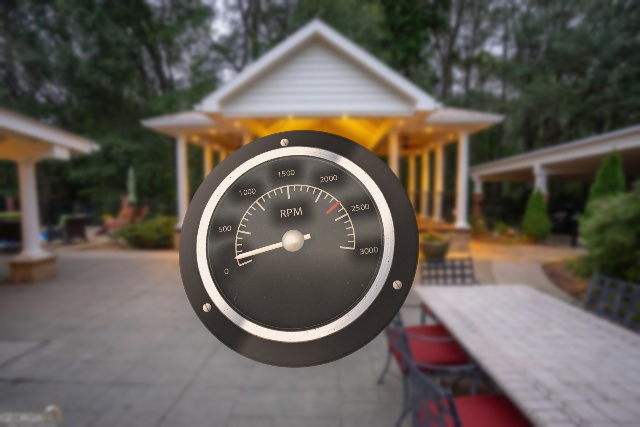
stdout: 100 rpm
